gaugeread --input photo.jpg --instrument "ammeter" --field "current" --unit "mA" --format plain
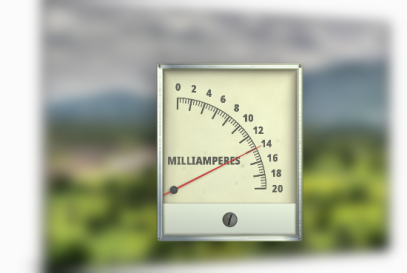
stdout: 14 mA
